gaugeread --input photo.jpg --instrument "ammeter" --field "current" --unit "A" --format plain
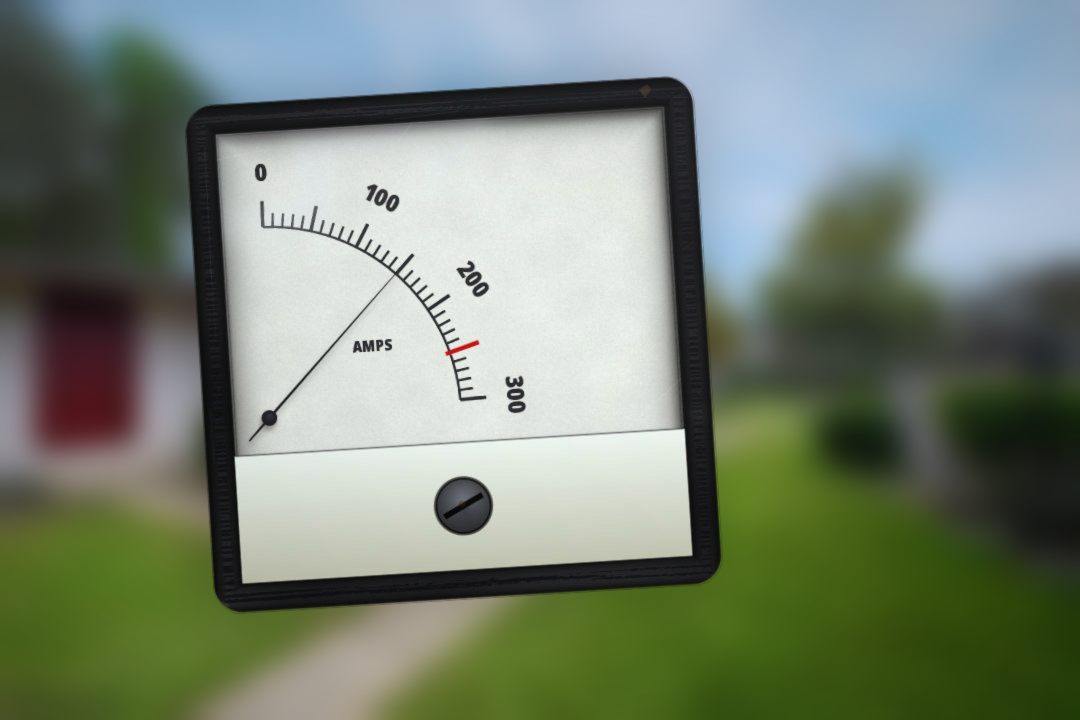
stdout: 150 A
